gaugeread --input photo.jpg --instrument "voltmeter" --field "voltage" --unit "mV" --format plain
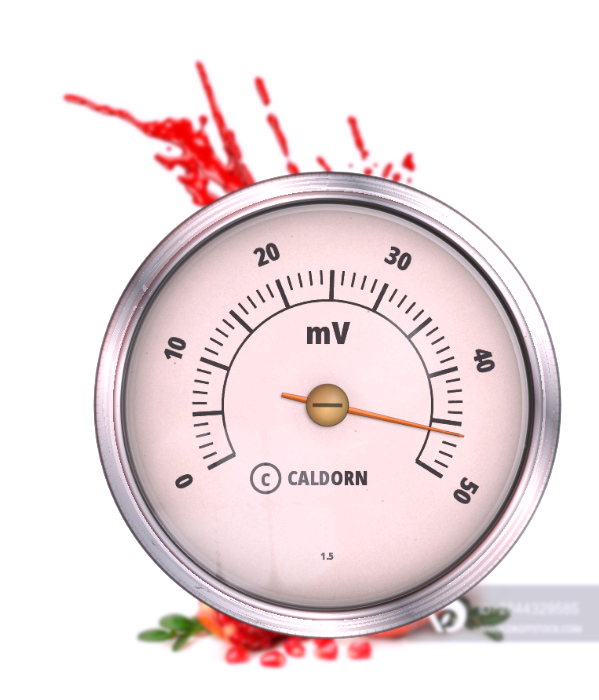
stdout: 46 mV
